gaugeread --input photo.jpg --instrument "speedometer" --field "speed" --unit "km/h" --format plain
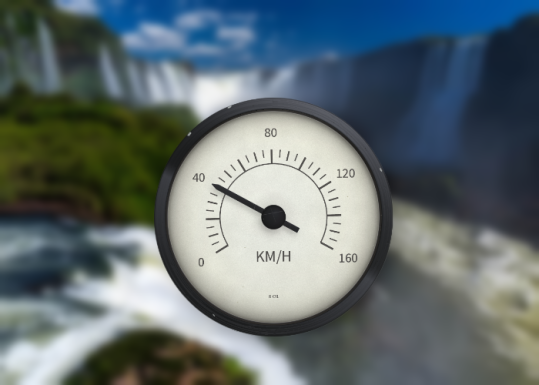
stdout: 40 km/h
